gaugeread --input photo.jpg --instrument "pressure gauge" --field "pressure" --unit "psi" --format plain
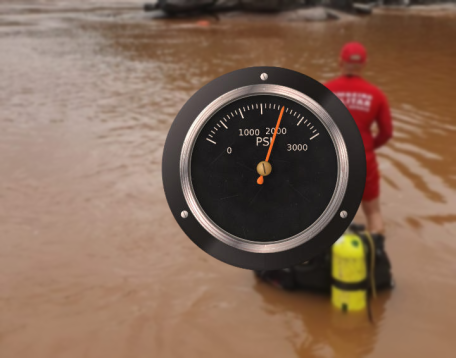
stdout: 2000 psi
